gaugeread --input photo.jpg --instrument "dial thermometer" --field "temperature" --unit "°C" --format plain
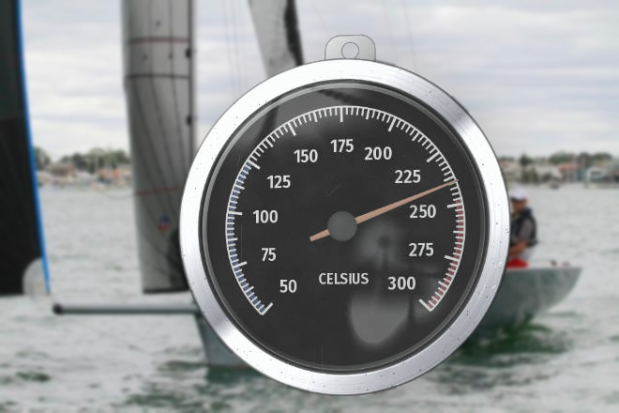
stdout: 240 °C
